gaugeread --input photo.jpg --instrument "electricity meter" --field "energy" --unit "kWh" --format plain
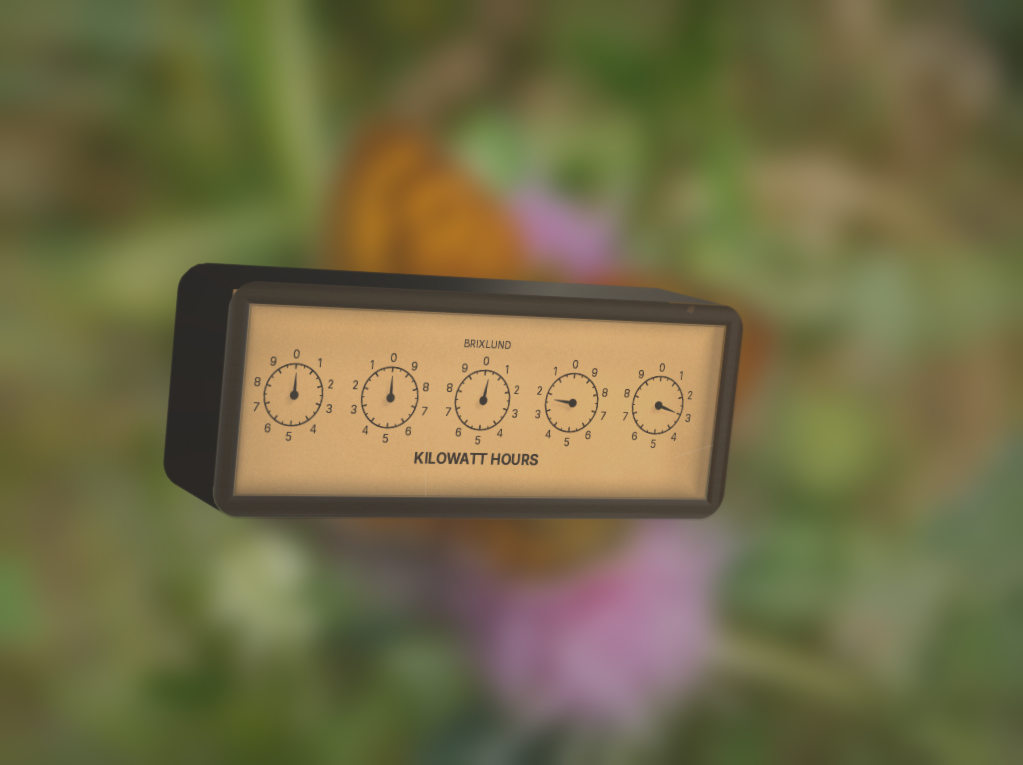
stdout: 23 kWh
